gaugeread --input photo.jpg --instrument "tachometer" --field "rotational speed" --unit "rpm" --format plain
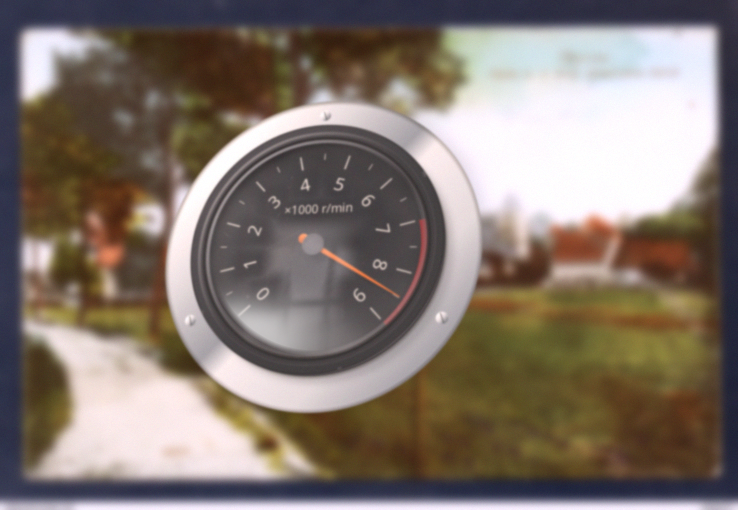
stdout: 8500 rpm
